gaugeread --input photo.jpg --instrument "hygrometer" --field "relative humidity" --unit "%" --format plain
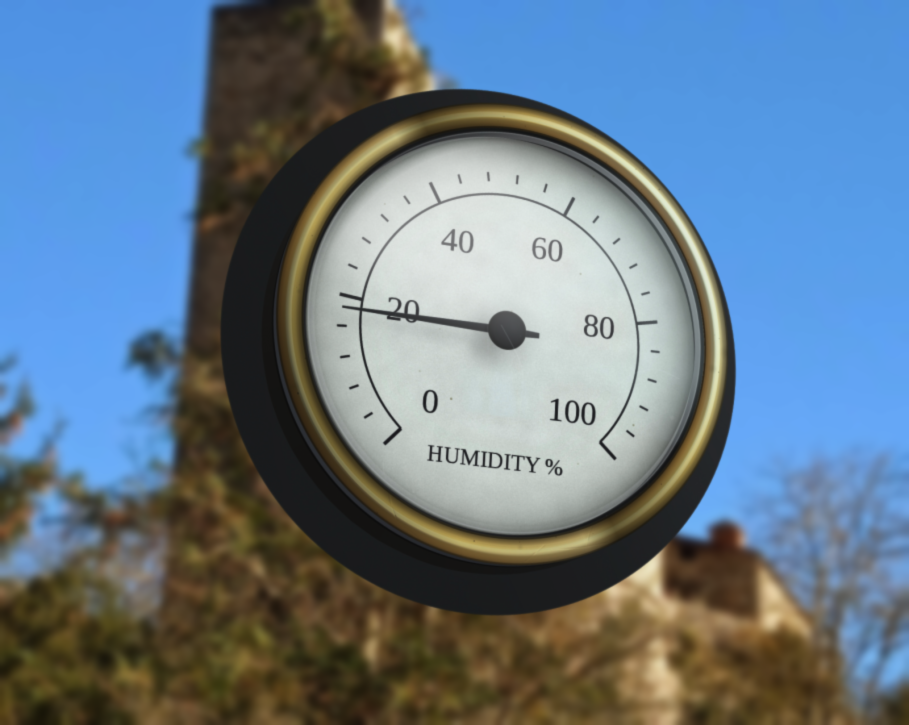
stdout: 18 %
